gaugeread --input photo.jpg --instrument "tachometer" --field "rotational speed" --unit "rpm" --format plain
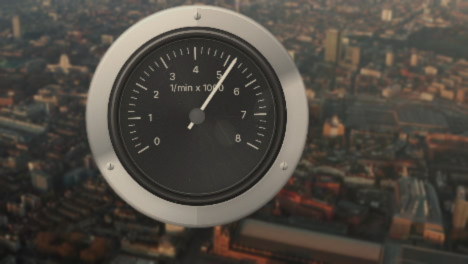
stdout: 5200 rpm
